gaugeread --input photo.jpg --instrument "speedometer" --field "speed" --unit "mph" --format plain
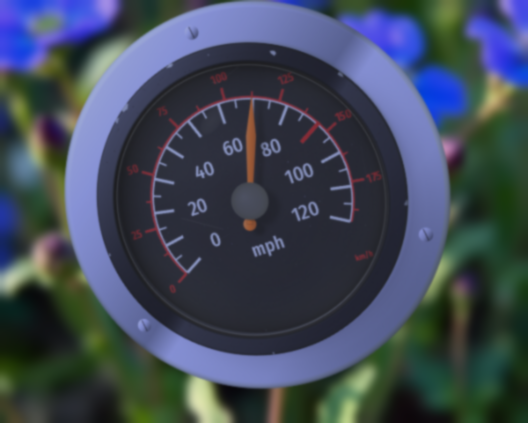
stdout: 70 mph
